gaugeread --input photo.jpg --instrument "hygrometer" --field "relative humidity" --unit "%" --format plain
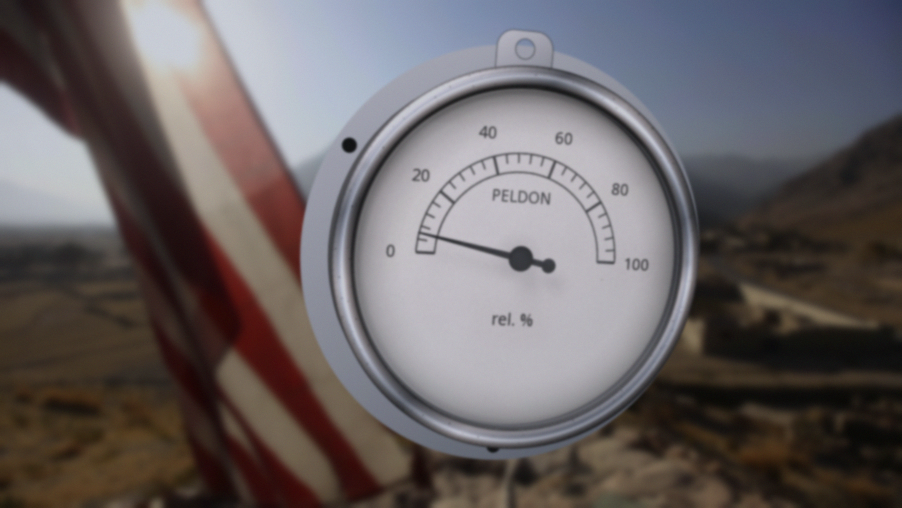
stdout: 6 %
